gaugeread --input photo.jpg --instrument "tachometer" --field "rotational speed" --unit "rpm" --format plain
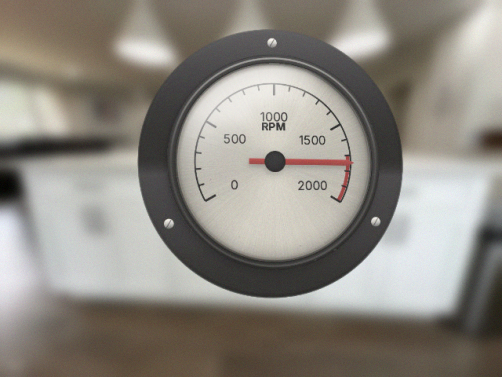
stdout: 1750 rpm
